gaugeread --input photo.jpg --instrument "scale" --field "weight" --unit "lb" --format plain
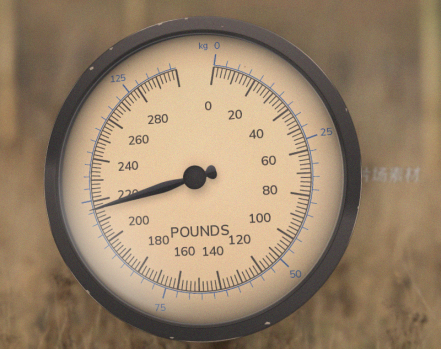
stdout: 216 lb
